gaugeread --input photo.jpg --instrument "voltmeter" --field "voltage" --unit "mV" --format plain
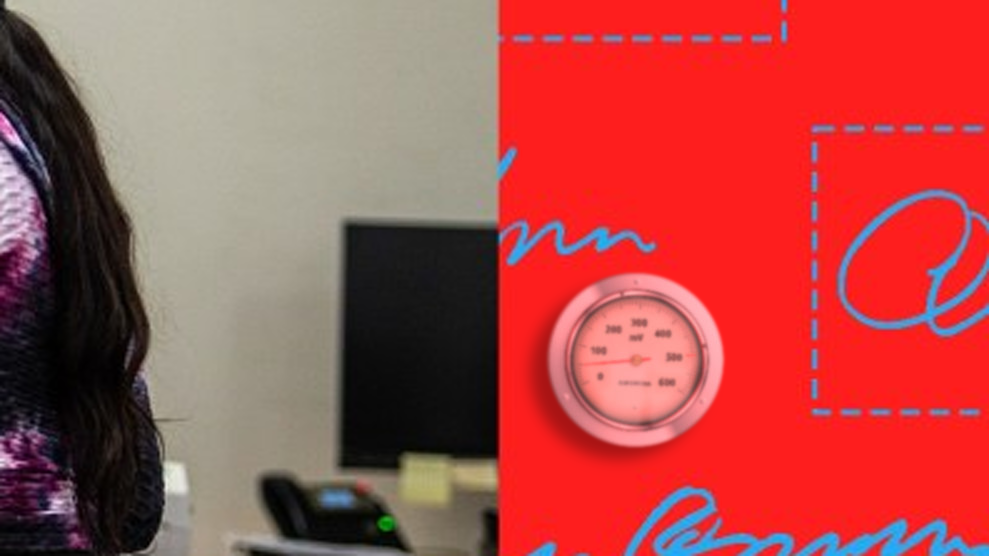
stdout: 50 mV
